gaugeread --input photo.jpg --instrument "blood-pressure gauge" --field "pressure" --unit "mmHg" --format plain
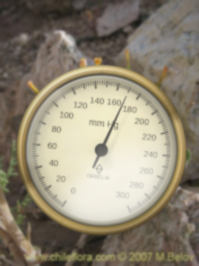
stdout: 170 mmHg
